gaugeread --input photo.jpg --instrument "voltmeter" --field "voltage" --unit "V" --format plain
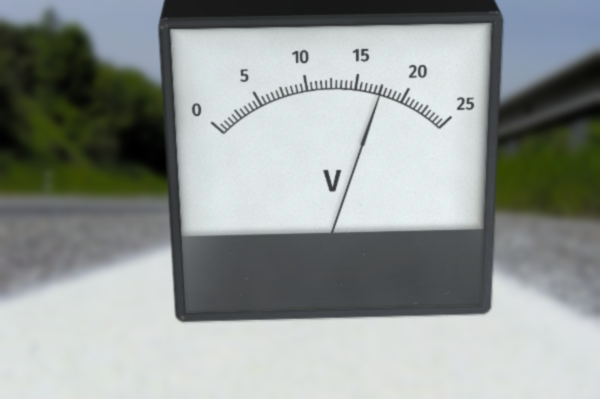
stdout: 17.5 V
